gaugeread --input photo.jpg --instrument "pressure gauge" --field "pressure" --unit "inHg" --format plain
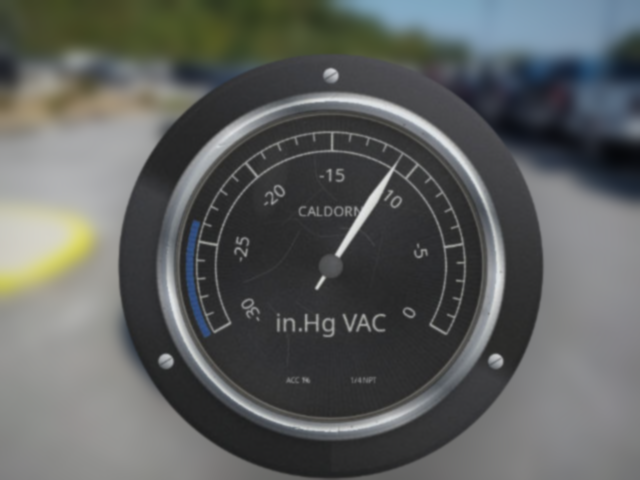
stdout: -11 inHg
